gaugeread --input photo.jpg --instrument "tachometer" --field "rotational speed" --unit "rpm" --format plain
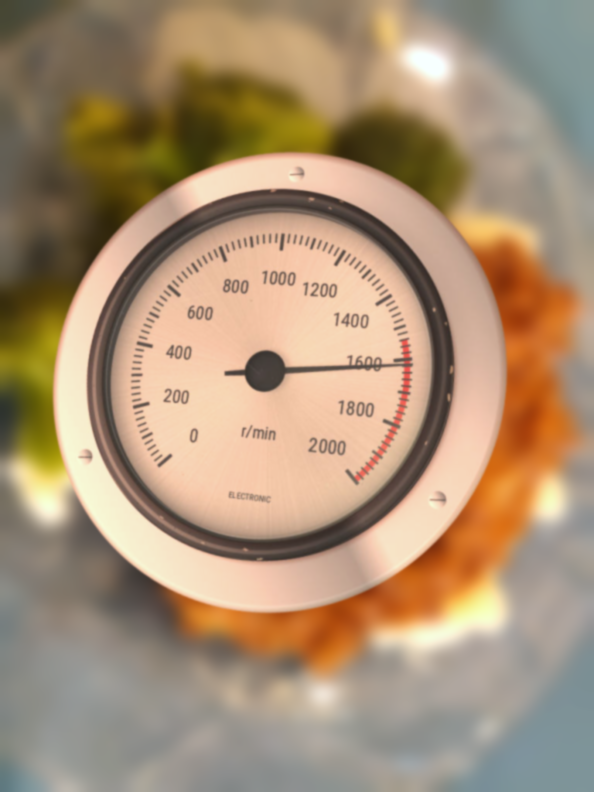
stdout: 1620 rpm
